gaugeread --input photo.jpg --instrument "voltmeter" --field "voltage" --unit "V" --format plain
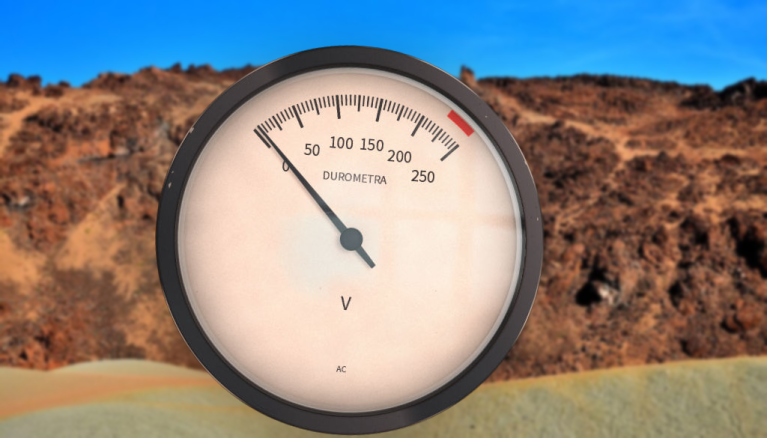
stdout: 5 V
